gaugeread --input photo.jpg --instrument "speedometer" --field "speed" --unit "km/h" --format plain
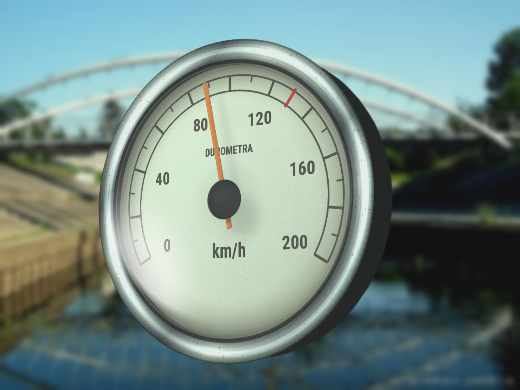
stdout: 90 km/h
